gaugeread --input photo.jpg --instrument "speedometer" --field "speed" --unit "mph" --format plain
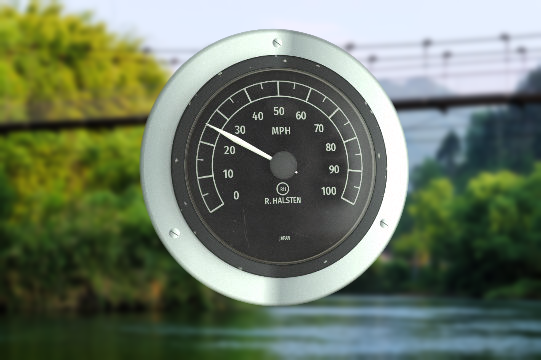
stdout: 25 mph
